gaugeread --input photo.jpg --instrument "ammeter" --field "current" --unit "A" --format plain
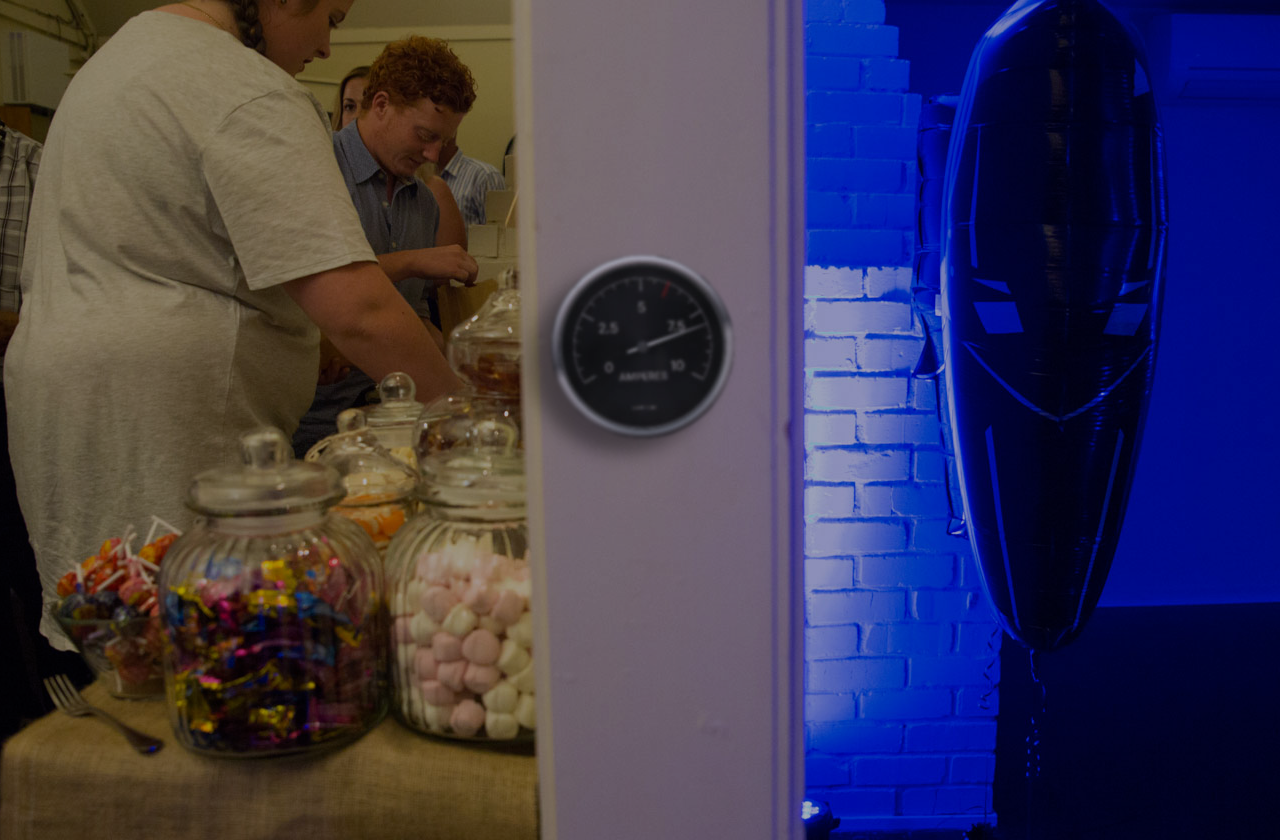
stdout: 8 A
